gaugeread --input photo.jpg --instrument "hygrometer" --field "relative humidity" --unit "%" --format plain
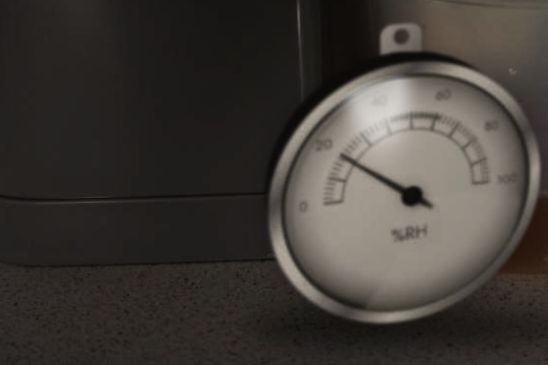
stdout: 20 %
